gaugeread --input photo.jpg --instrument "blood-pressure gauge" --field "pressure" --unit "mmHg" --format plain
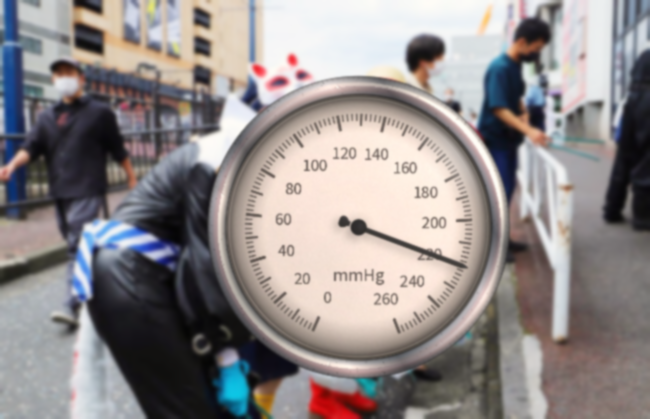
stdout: 220 mmHg
